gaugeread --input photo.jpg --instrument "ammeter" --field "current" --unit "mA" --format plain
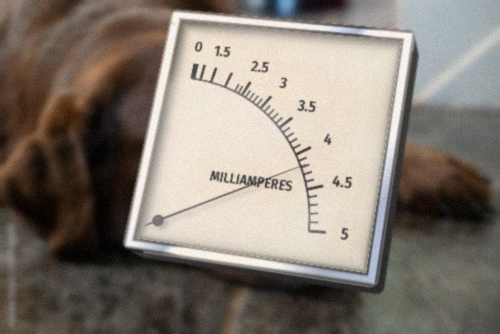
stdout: 4.2 mA
